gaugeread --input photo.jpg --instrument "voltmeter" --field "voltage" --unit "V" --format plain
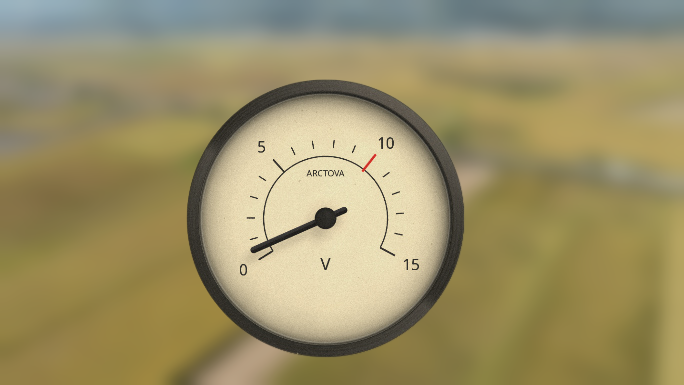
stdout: 0.5 V
